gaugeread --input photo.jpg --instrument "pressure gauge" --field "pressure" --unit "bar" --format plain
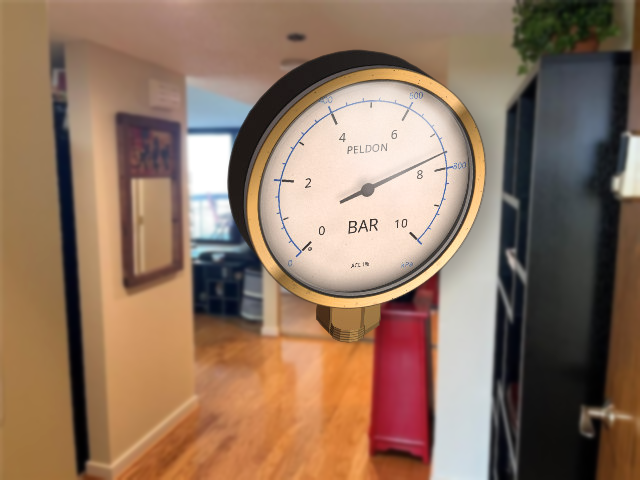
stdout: 7.5 bar
